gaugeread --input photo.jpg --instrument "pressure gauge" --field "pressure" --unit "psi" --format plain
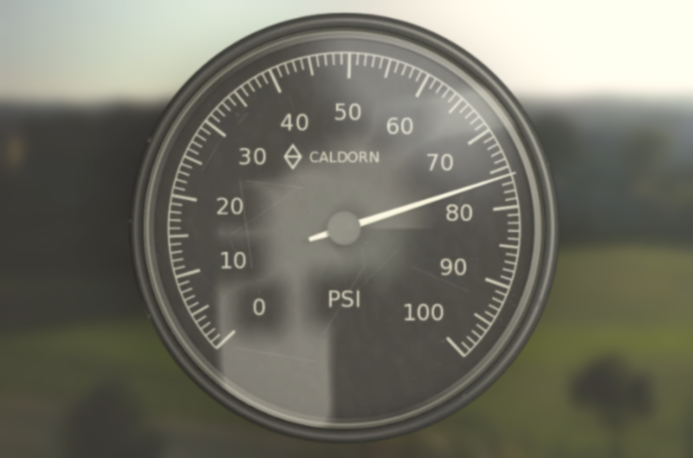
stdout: 76 psi
